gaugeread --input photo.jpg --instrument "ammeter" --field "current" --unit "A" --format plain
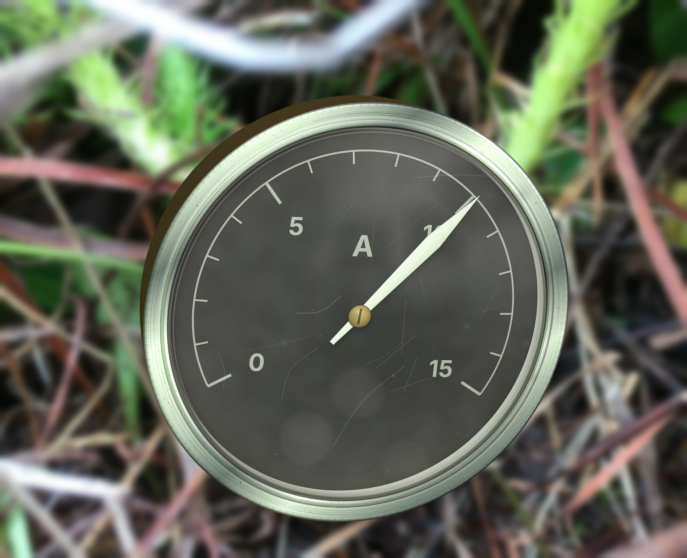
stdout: 10 A
